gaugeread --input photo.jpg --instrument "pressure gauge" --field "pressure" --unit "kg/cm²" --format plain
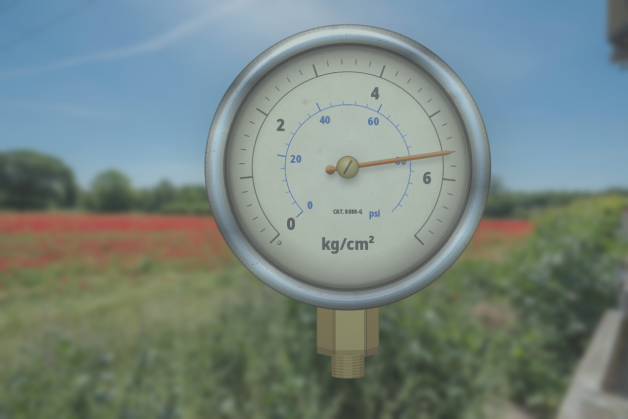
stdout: 5.6 kg/cm²
